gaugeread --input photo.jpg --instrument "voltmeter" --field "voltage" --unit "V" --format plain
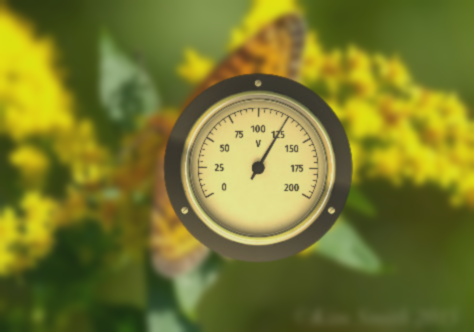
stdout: 125 V
